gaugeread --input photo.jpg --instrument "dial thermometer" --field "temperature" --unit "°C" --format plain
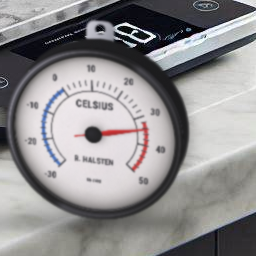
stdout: 34 °C
